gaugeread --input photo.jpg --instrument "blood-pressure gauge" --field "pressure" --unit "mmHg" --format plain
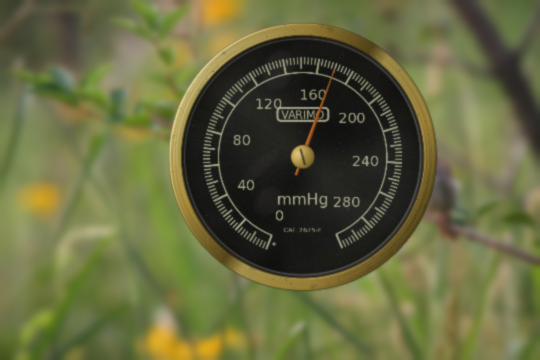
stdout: 170 mmHg
